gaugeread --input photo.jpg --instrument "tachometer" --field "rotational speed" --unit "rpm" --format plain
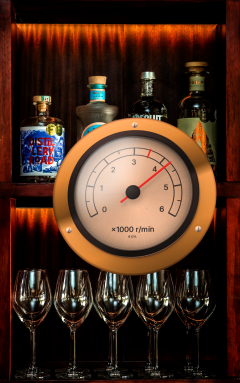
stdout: 4250 rpm
